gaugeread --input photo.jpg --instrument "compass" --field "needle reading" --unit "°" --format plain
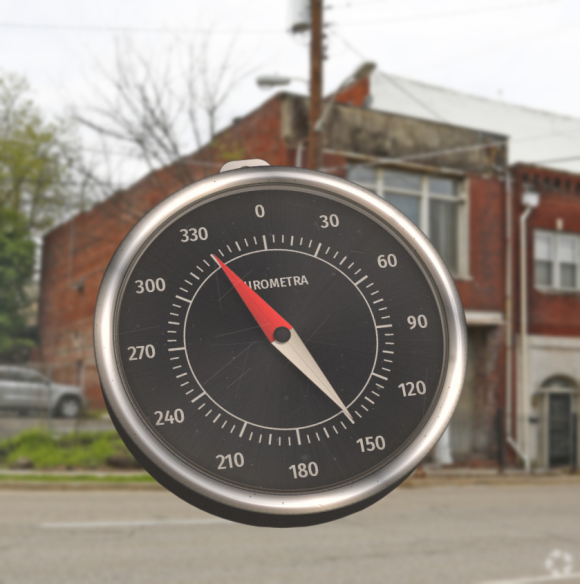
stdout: 330 °
